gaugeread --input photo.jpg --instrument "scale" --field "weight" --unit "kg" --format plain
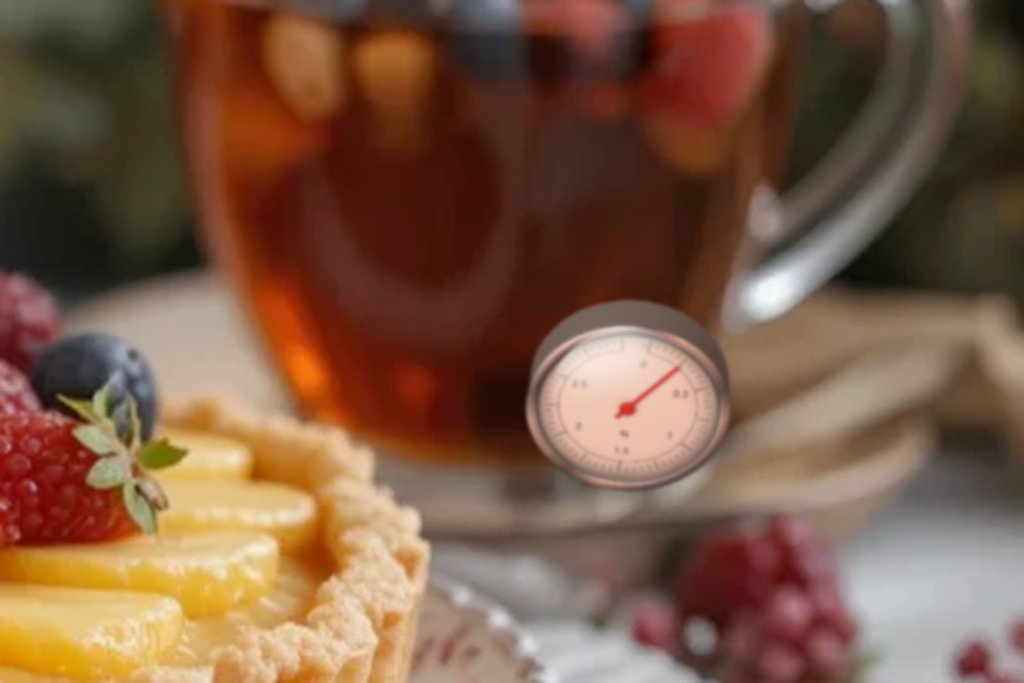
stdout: 0.25 kg
